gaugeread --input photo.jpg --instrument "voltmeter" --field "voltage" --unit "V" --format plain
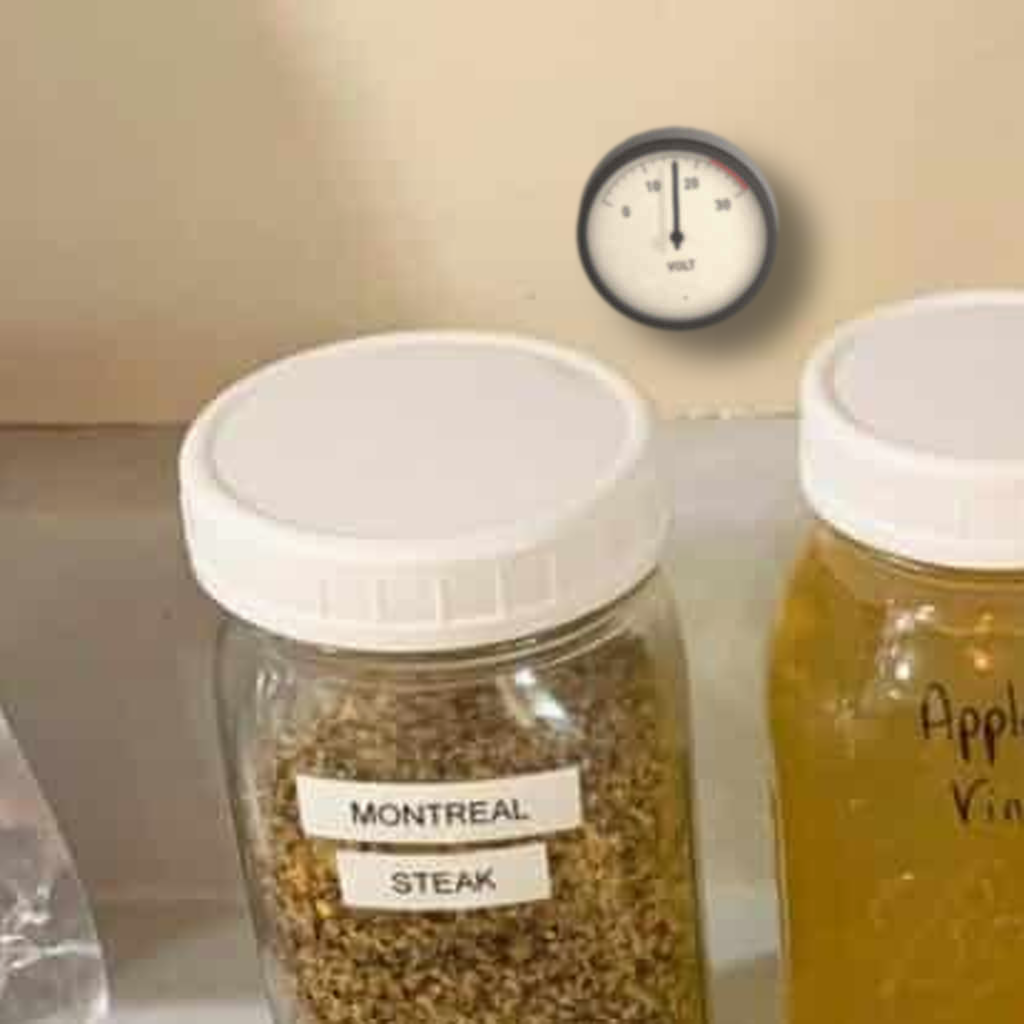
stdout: 16 V
